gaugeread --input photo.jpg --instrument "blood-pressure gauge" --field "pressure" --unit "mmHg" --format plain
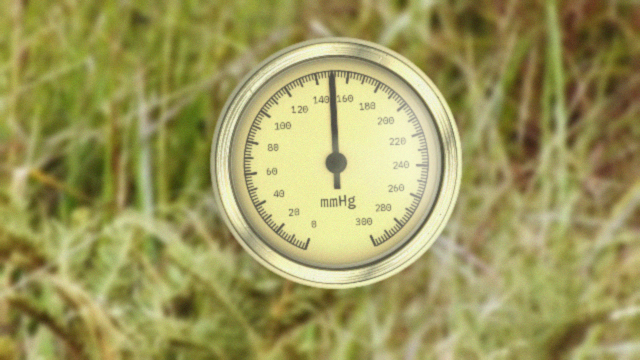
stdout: 150 mmHg
